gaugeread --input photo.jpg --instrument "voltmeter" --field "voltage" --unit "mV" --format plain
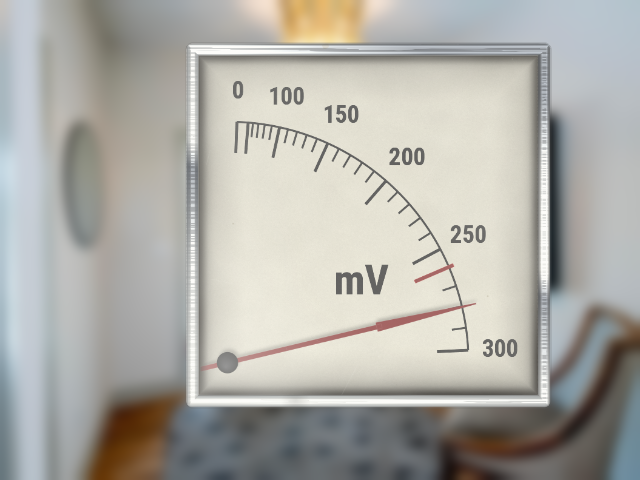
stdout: 280 mV
